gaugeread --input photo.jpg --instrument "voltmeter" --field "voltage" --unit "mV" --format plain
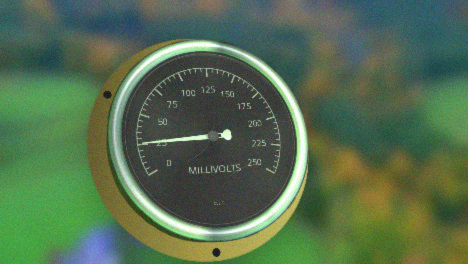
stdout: 25 mV
